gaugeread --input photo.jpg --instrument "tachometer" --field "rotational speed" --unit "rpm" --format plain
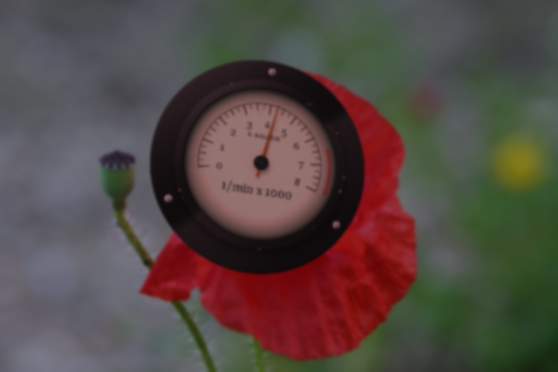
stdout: 4250 rpm
